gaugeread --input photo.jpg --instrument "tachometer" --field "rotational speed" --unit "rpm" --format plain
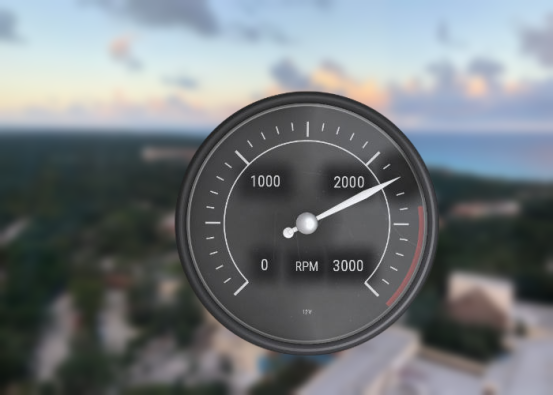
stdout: 2200 rpm
